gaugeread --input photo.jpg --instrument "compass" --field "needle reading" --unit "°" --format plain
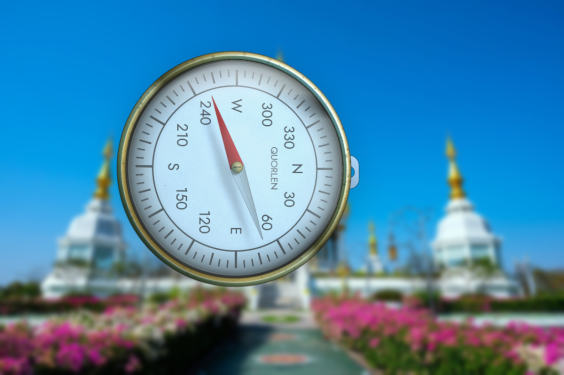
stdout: 250 °
